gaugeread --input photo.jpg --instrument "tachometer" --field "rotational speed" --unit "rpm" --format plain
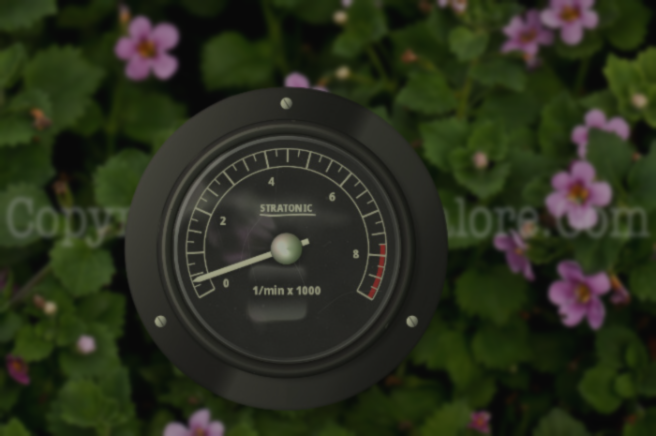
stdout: 375 rpm
